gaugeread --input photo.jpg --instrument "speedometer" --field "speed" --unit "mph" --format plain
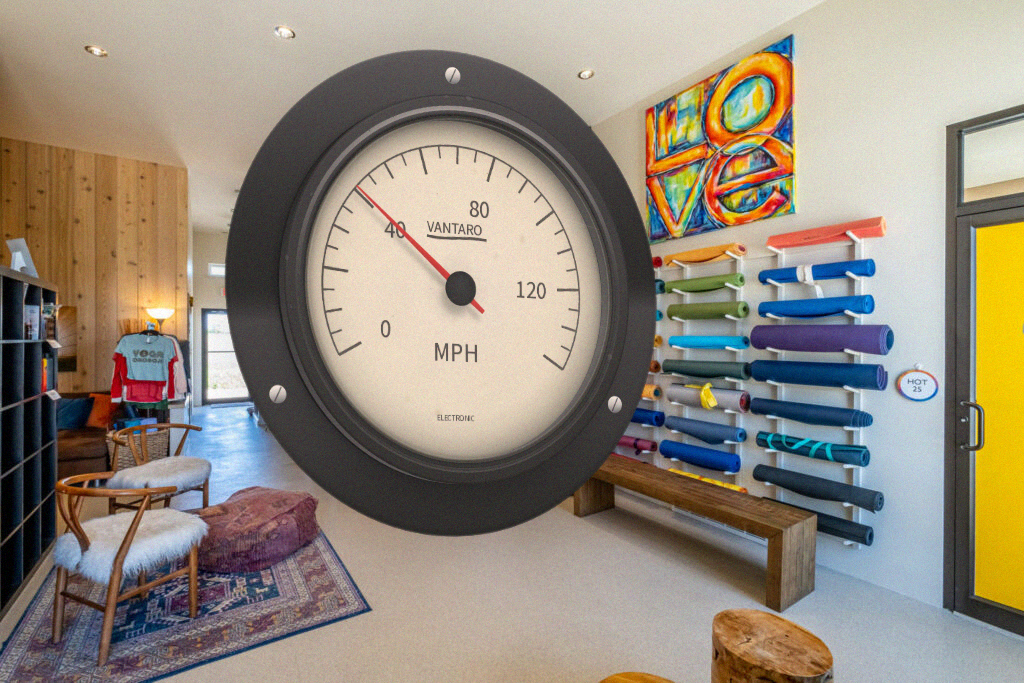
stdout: 40 mph
